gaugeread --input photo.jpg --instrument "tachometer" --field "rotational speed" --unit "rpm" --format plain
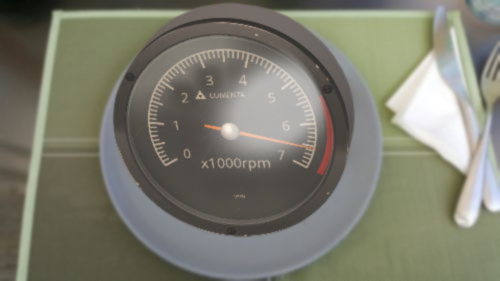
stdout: 6500 rpm
